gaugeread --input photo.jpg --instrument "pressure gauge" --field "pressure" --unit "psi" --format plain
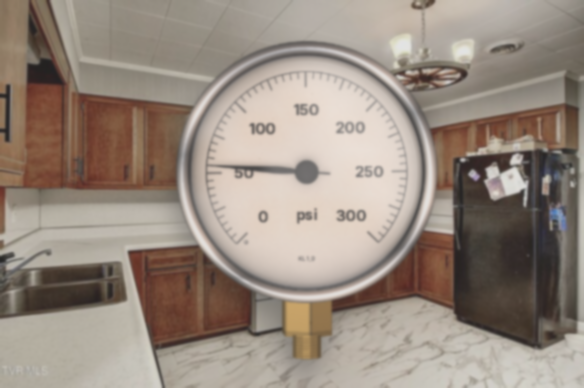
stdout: 55 psi
